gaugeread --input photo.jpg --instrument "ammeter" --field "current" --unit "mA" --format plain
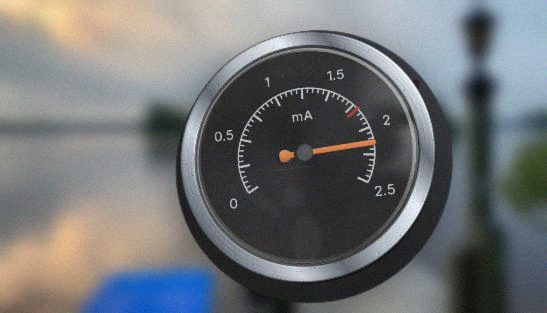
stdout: 2.15 mA
